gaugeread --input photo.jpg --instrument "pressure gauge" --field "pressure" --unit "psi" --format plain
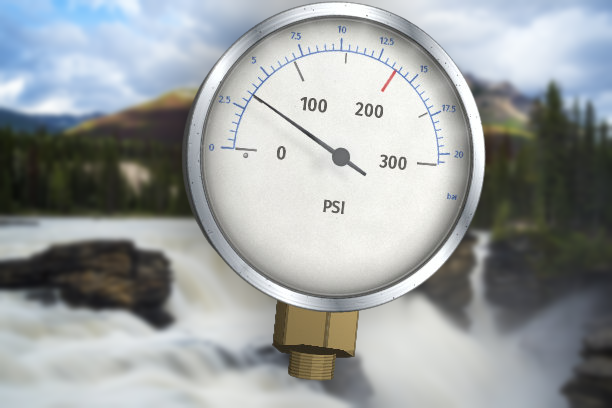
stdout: 50 psi
